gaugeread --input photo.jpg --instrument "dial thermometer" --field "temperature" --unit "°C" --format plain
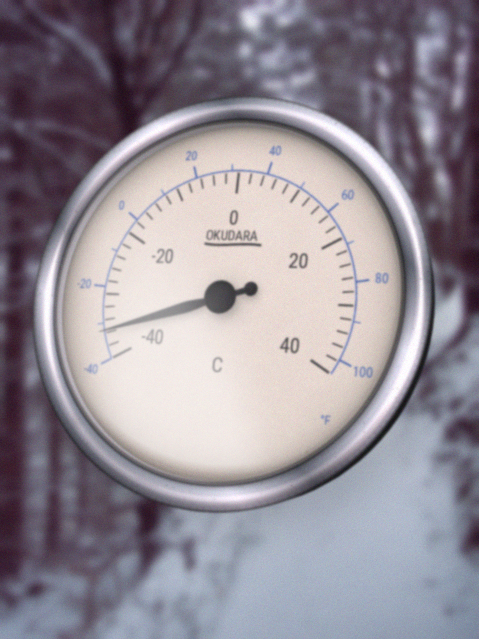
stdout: -36 °C
